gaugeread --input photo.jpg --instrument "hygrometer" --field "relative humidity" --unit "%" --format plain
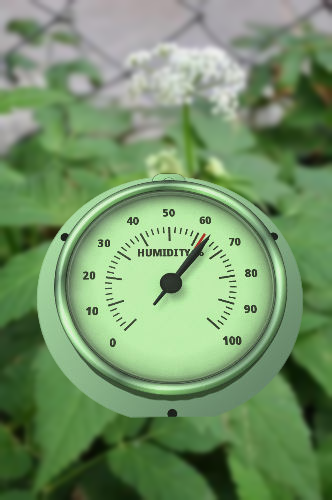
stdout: 64 %
